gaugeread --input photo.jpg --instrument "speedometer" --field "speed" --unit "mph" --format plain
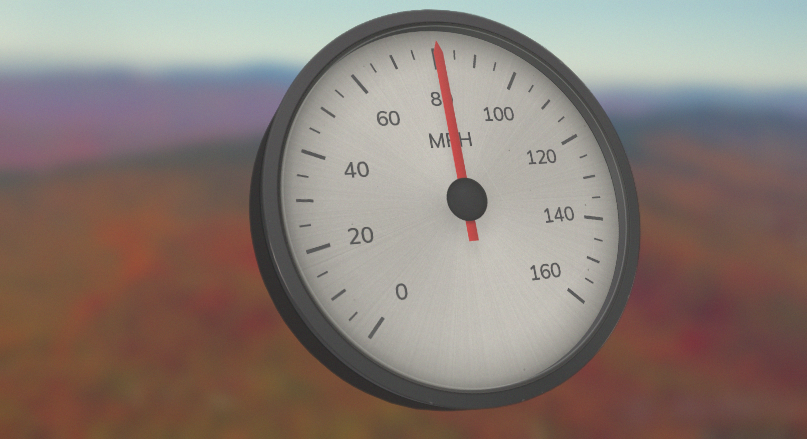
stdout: 80 mph
